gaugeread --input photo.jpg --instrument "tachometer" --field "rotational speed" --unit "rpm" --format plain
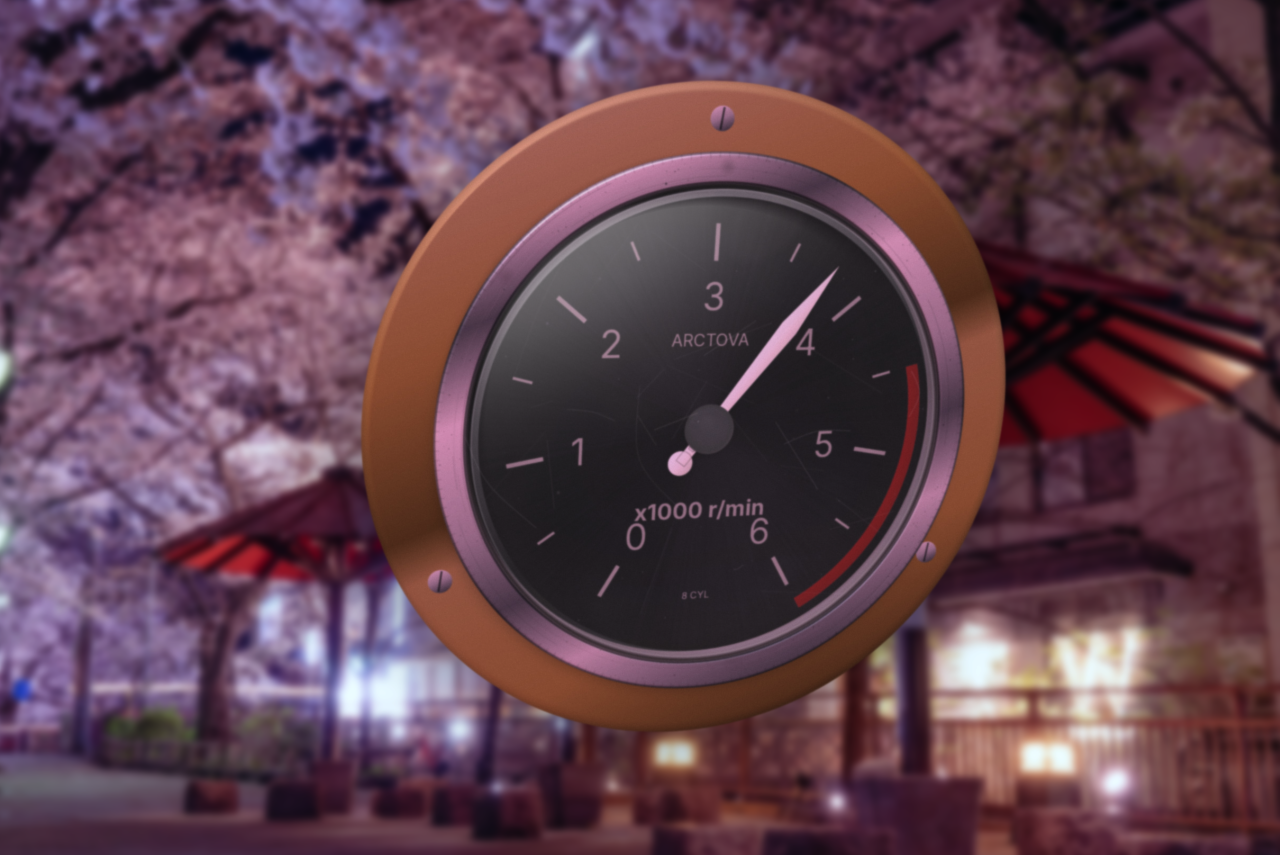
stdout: 3750 rpm
